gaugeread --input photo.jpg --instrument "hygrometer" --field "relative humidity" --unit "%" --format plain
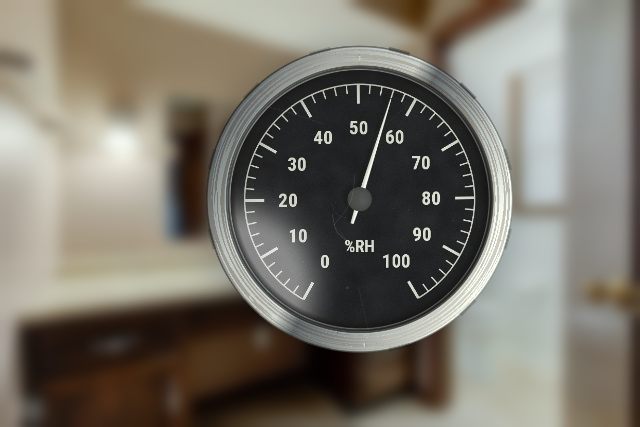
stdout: 56 %
